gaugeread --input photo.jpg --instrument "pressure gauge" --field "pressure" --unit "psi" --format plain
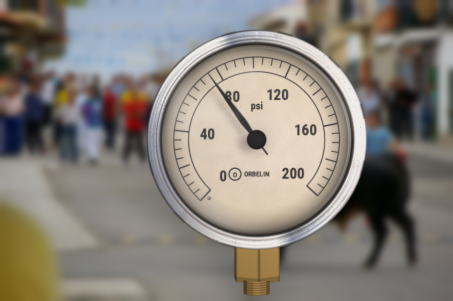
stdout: 75 psi
